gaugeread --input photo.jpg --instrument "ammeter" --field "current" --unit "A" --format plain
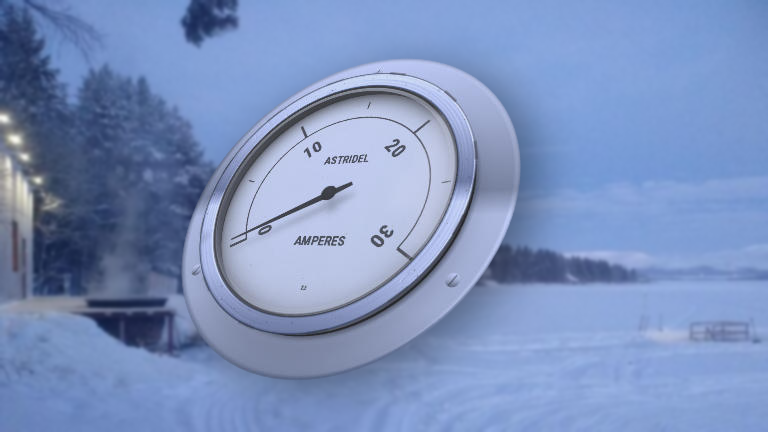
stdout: 0 A
